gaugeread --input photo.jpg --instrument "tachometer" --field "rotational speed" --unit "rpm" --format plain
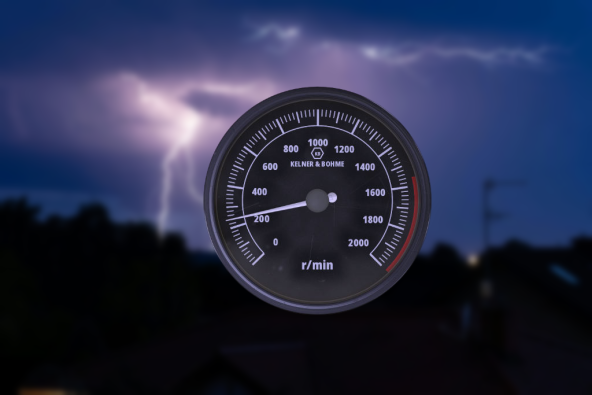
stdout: 240 rpm
